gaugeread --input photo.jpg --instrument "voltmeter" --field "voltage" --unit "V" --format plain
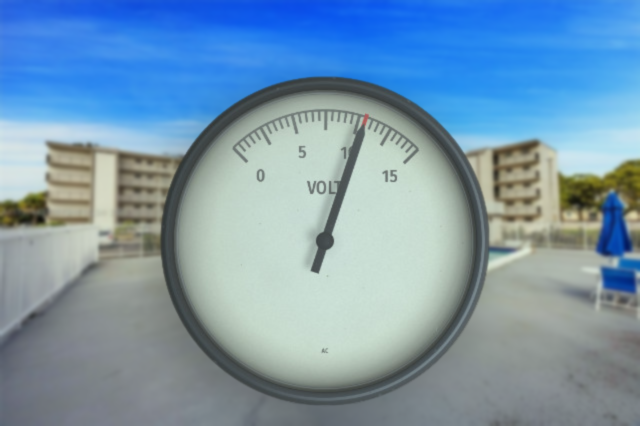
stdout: 10.5 V
